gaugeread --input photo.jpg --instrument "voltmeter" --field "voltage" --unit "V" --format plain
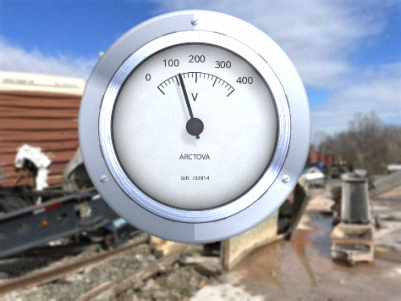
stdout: 120 V
